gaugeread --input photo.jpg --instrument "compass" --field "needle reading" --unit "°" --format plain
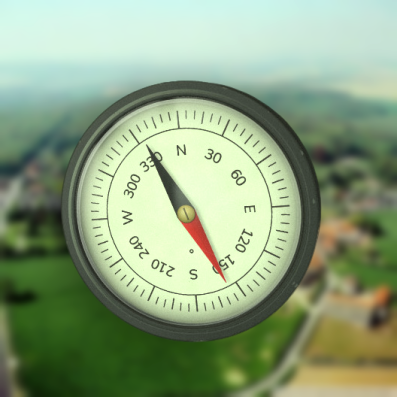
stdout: 155 °
